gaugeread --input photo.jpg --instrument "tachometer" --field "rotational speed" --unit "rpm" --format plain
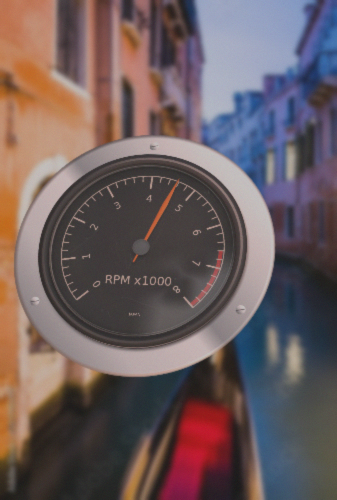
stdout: 4600 rpm
